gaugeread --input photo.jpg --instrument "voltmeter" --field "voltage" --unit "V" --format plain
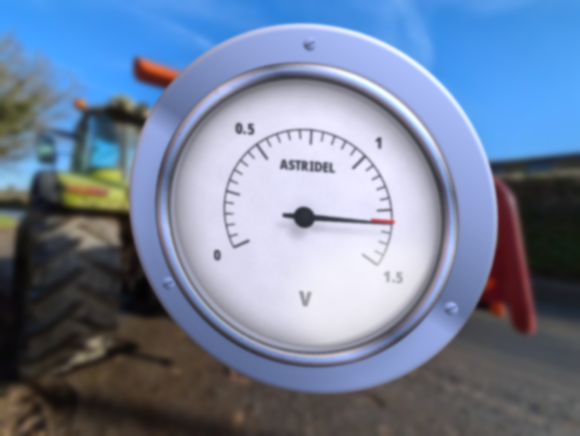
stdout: 1.3 V
